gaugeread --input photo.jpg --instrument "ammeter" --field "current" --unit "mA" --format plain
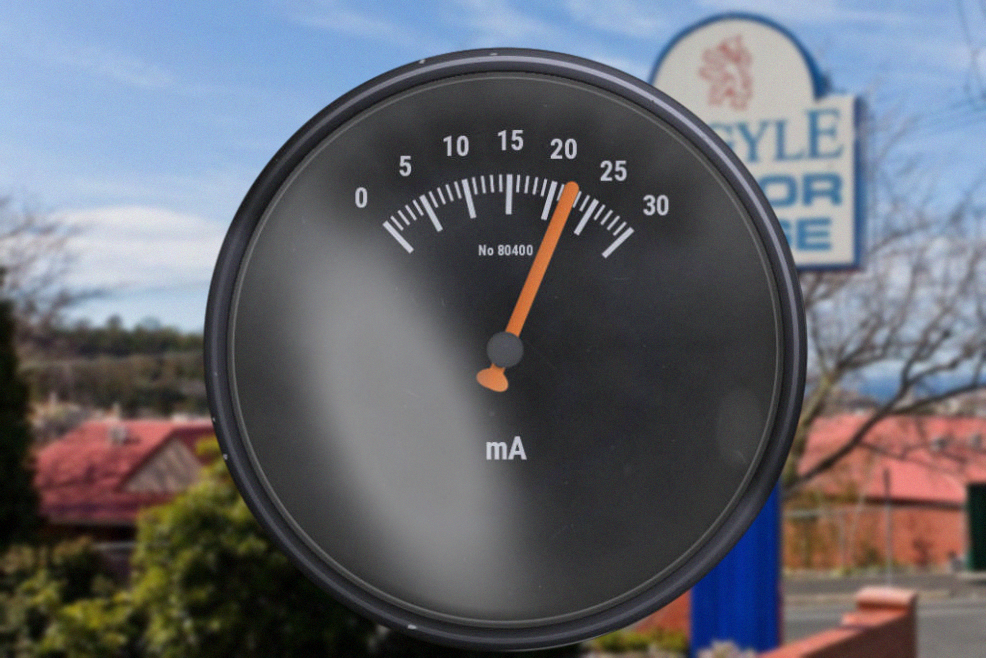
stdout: 22 mA
